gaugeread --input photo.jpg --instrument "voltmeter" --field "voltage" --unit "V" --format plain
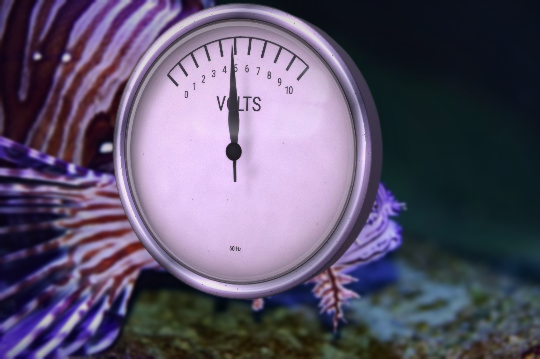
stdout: 5 V
